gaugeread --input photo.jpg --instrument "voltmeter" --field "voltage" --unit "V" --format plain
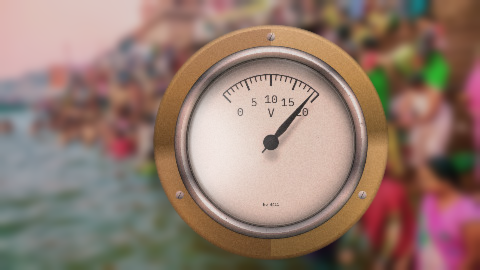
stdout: 19 V
